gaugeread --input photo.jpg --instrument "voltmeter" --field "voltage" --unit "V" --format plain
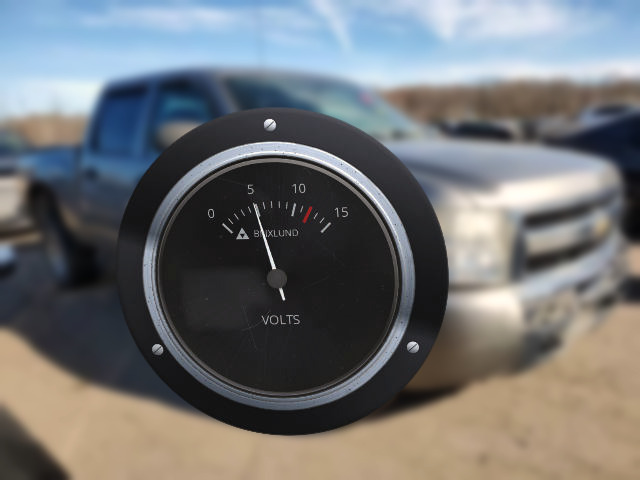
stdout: 5 V
